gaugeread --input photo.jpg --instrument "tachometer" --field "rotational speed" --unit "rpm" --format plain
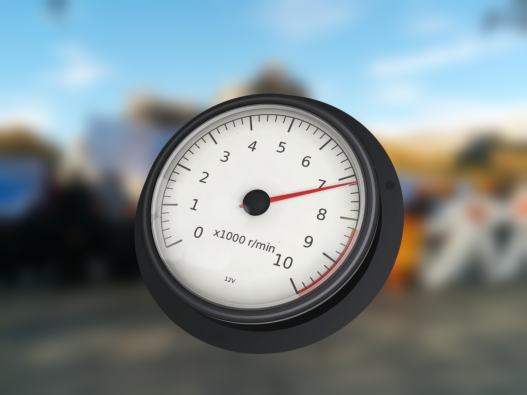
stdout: 7200 rpm
